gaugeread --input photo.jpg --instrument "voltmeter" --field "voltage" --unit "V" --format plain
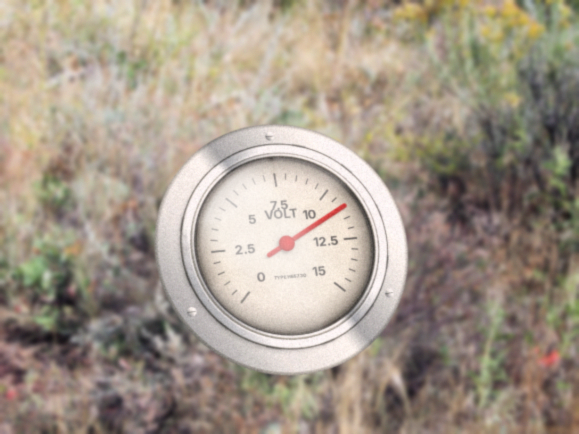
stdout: 11 V
